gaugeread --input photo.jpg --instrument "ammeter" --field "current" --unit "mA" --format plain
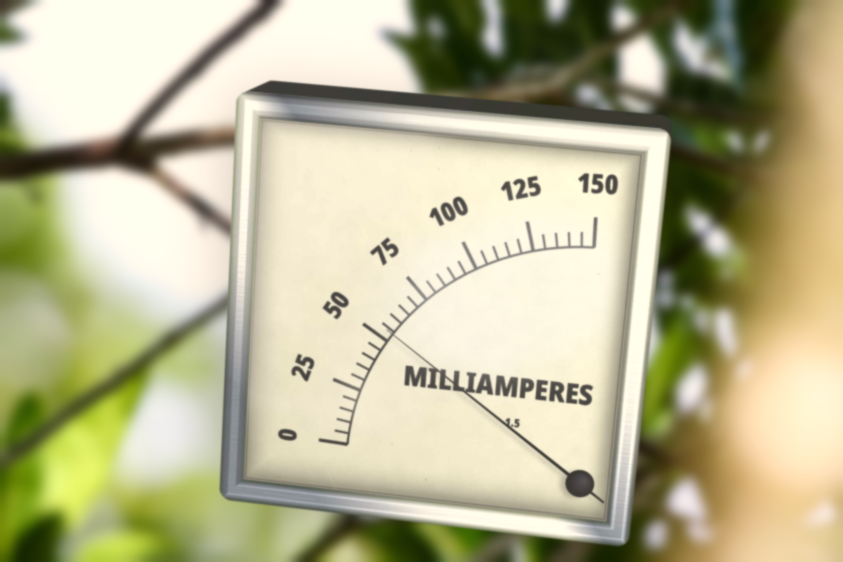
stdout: 55 mA
